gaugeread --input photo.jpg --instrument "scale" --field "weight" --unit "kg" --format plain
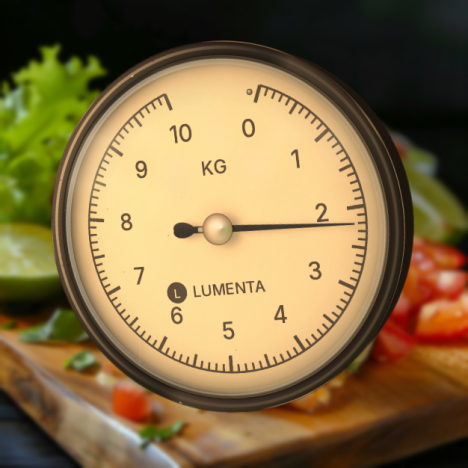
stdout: 2.2 kg
